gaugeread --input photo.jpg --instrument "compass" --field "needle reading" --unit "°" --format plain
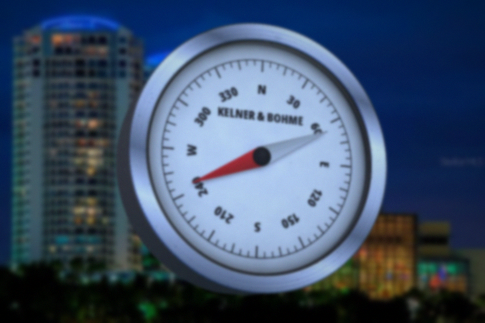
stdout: 245 °
